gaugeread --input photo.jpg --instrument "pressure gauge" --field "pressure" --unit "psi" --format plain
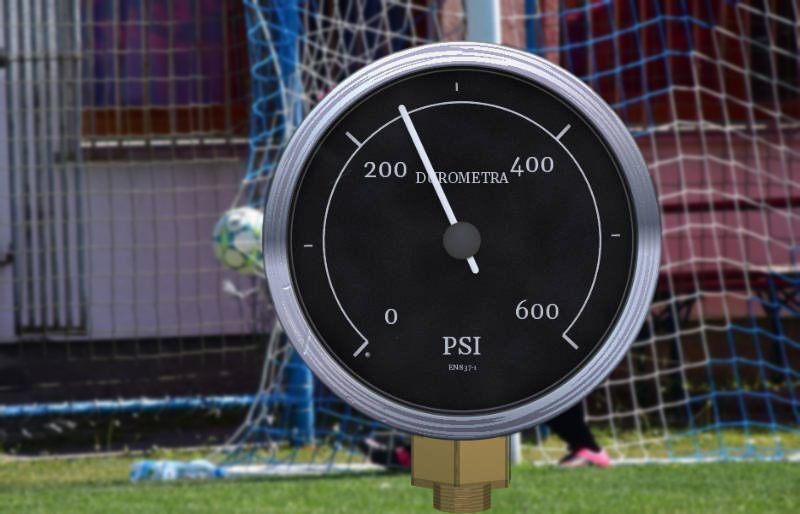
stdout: 250 psi
